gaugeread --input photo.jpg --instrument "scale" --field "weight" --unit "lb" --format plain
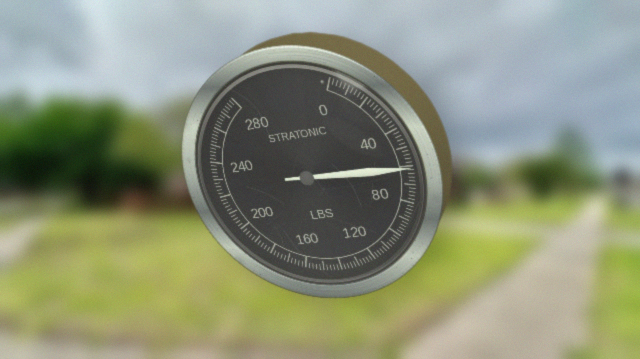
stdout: 60 lb
